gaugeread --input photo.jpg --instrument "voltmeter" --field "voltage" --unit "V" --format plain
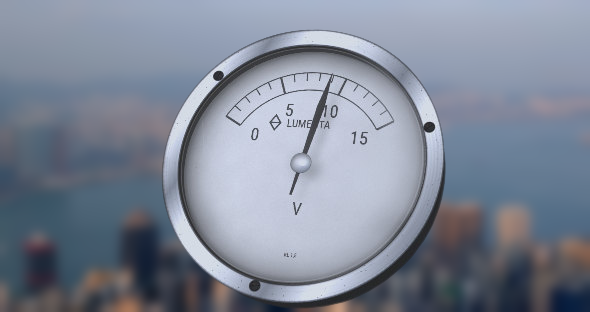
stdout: 9 V
